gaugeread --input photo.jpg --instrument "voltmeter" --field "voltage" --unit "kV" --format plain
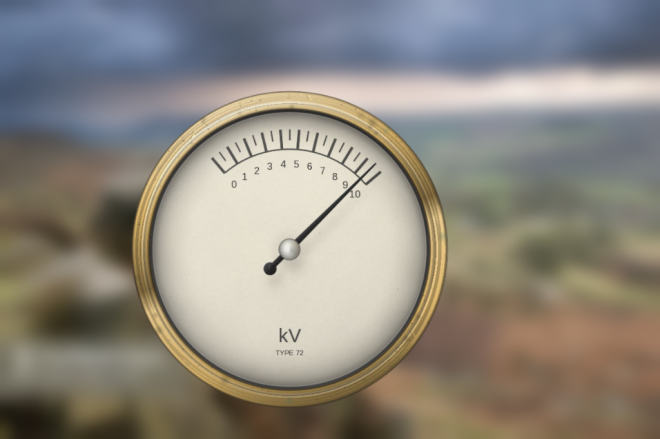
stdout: 9.5 kV
